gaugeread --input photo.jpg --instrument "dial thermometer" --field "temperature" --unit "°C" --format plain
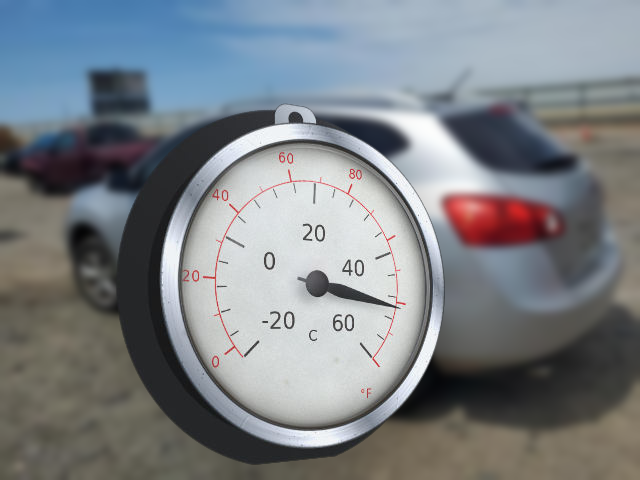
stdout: 50 °C
